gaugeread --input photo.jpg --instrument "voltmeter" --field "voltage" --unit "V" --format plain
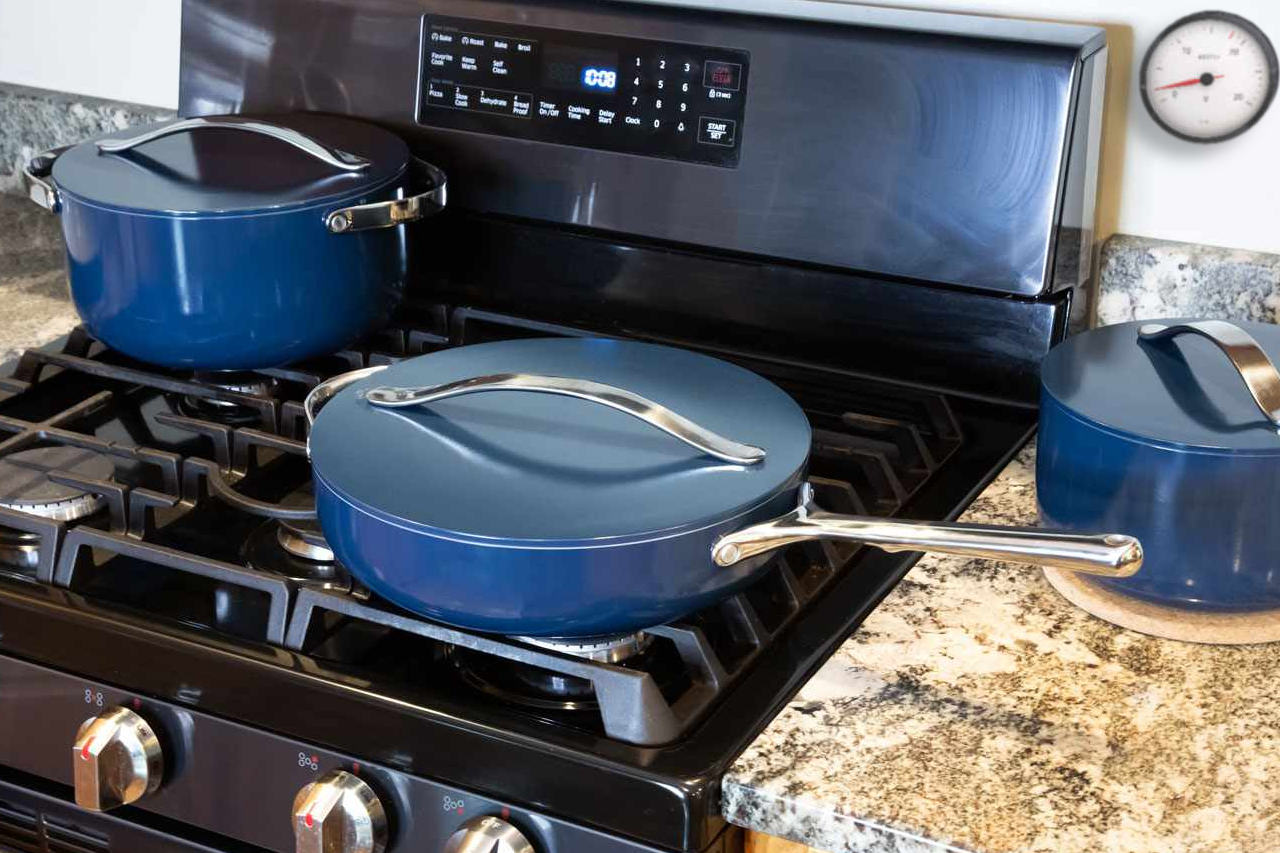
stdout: 2 V
